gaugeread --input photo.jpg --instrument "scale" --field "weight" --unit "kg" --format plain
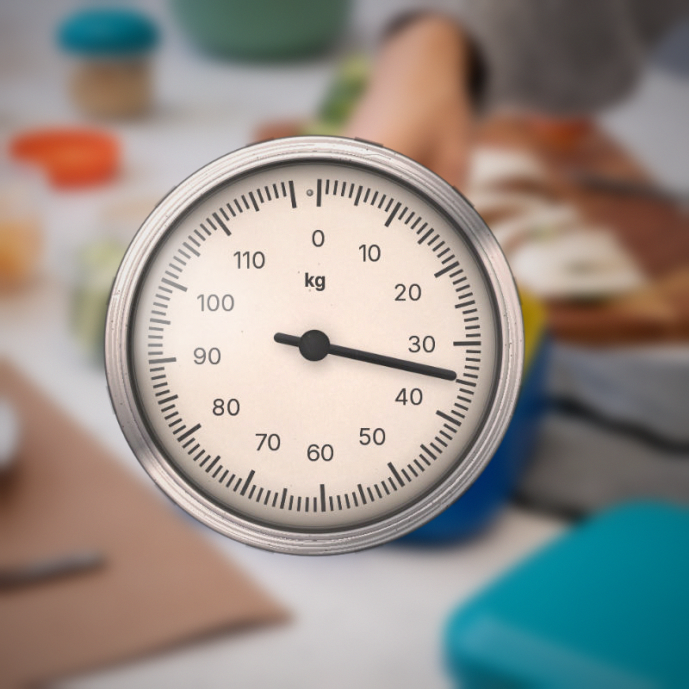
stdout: 34.5 kg
